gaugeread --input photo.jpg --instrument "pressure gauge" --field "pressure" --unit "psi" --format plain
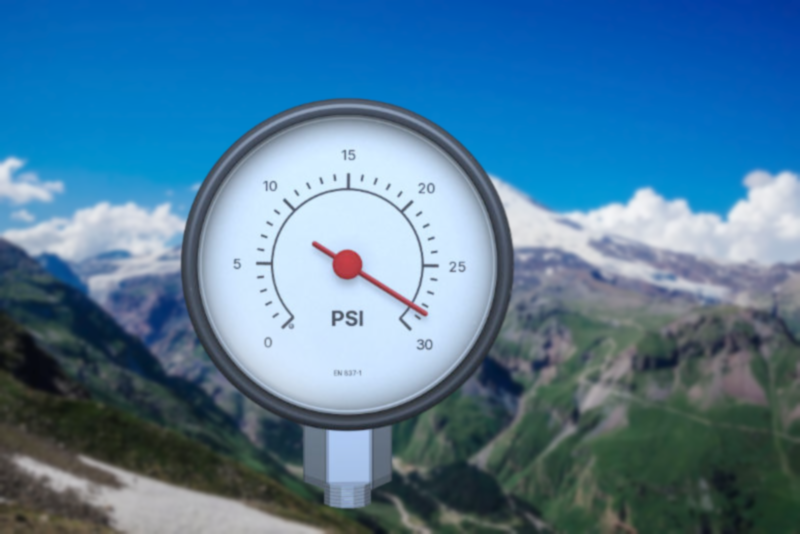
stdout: 28.5 psi
